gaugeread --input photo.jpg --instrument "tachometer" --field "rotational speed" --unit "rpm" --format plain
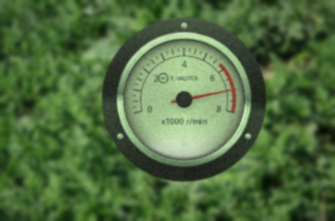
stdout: 7000 rpm
